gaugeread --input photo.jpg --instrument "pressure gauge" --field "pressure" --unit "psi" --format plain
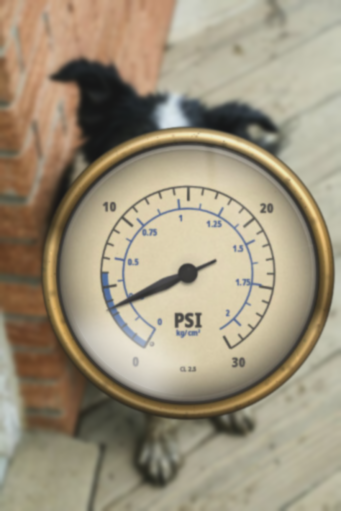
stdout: 3.5 psi
